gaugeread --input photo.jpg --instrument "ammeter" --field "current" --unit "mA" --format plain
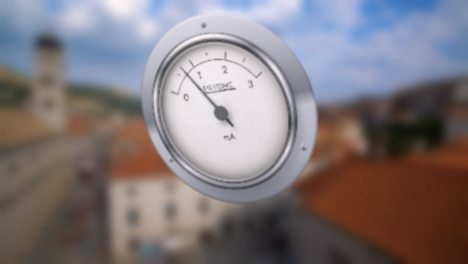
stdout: 0.75 mA
